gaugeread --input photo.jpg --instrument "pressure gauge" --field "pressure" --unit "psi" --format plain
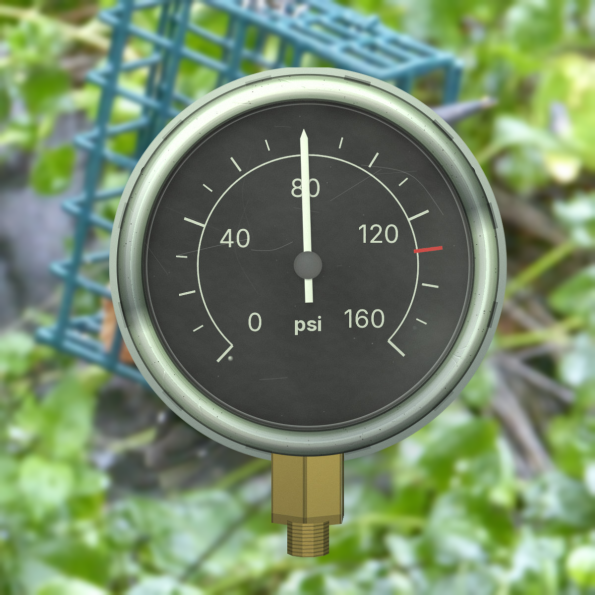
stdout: 80 psi
